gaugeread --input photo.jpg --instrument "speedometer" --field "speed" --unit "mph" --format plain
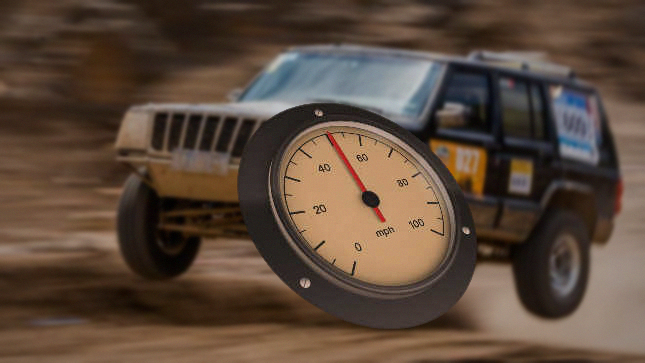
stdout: 50 mph
